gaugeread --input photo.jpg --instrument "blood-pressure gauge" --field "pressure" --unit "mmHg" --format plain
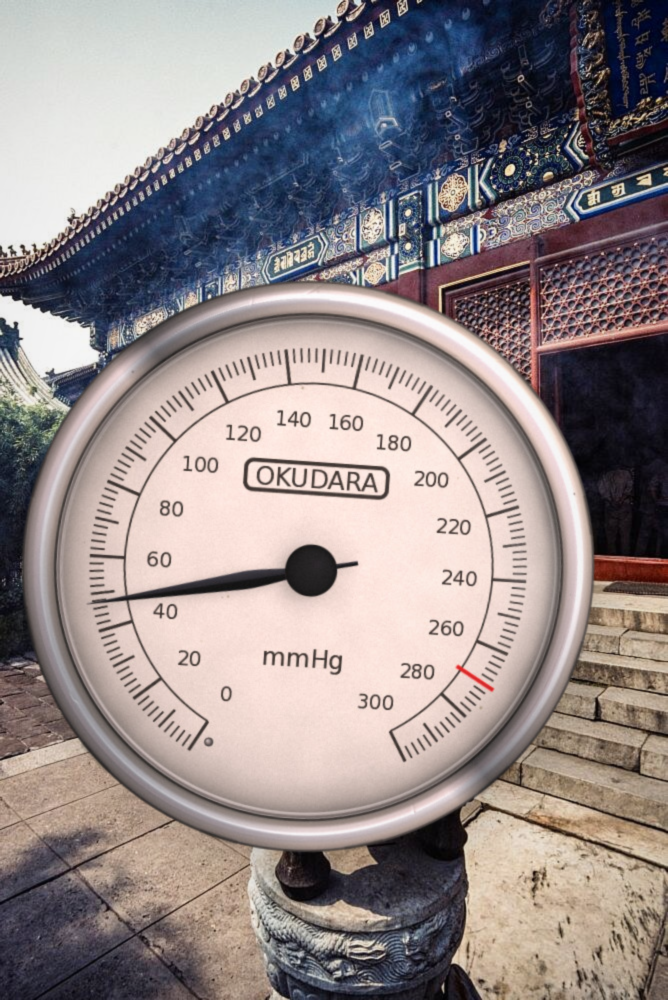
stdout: 48 mmHg
